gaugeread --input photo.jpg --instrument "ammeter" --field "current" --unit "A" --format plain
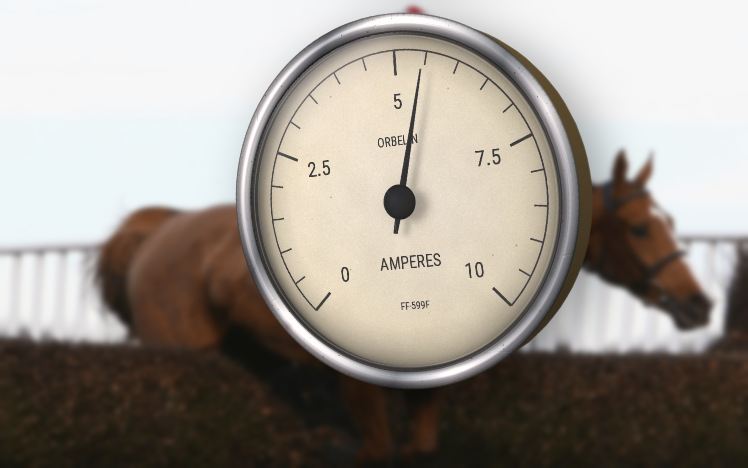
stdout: 5.5 A
